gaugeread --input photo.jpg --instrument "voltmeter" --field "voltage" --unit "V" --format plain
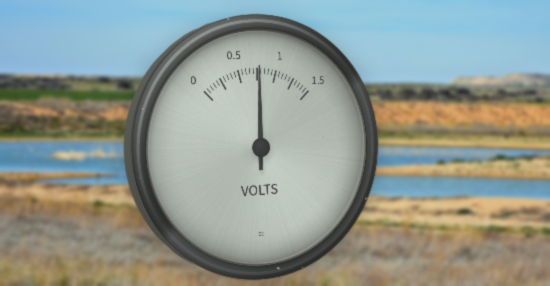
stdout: 0.75 V
